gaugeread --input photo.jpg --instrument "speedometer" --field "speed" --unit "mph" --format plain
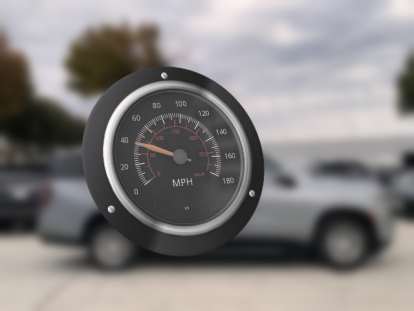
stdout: 40 mph
